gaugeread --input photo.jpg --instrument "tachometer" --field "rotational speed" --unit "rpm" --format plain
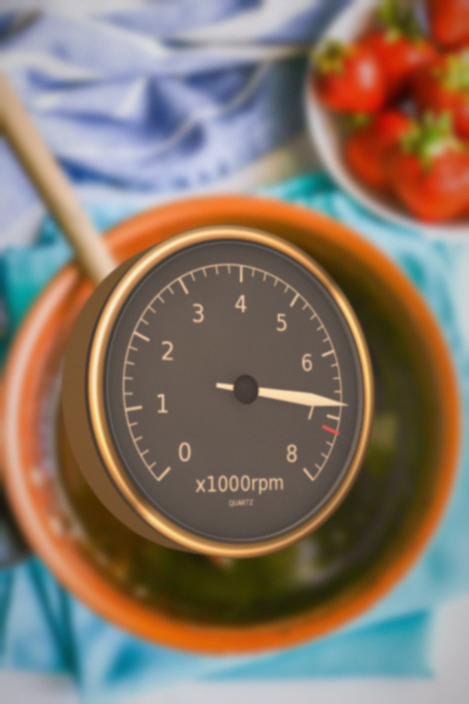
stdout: 6800 rpm
